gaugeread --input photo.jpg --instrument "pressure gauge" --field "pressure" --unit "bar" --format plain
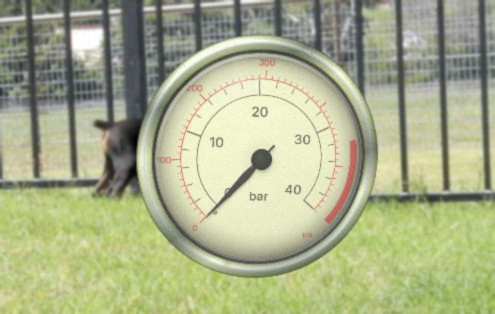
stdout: 0 bar
